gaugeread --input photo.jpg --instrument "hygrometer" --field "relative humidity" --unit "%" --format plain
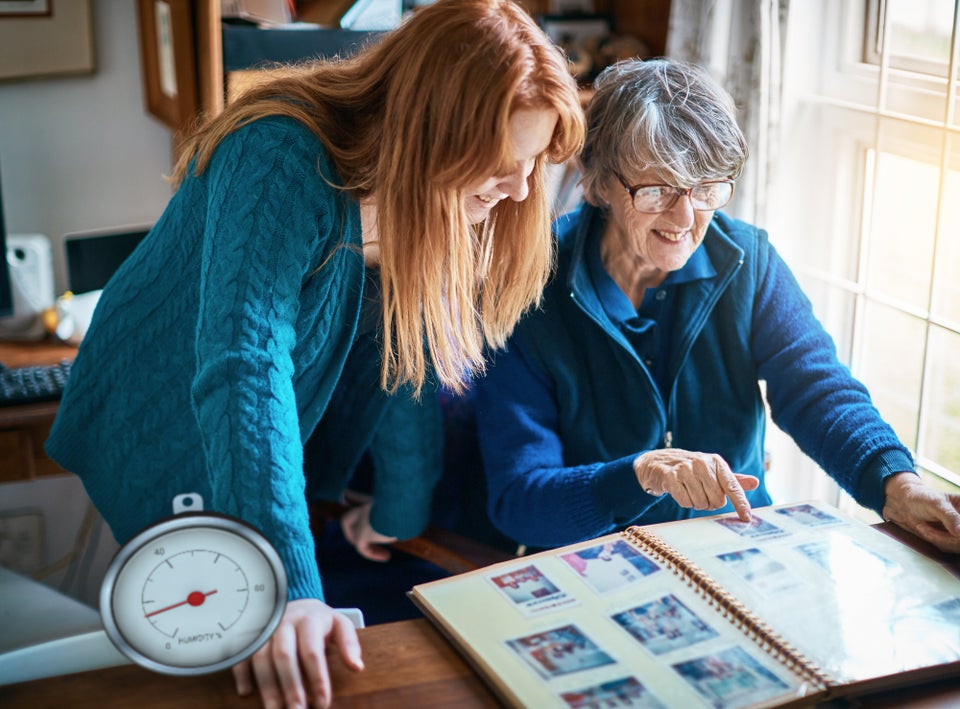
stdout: 15 %
